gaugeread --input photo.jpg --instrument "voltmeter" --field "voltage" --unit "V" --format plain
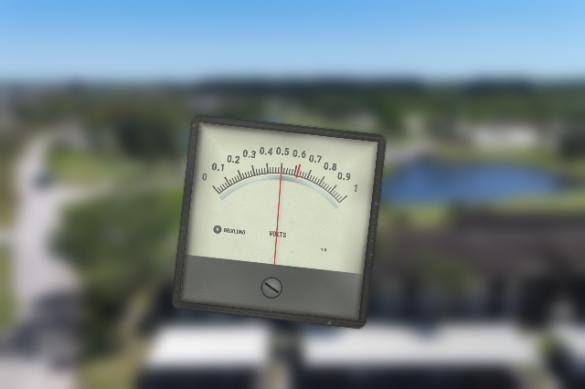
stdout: 0.5 V
